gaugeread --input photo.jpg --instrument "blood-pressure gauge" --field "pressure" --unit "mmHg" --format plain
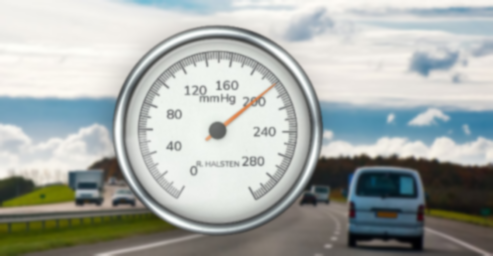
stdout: 200 mmHg
